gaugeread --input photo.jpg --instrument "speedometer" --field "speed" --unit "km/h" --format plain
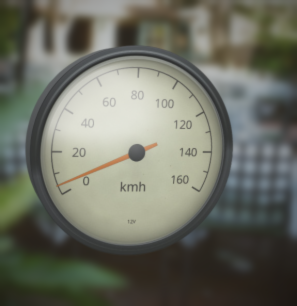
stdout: 5 km/h
